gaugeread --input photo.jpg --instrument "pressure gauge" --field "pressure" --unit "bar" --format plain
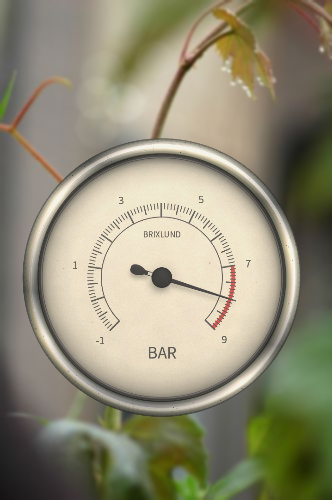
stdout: 8 bar
